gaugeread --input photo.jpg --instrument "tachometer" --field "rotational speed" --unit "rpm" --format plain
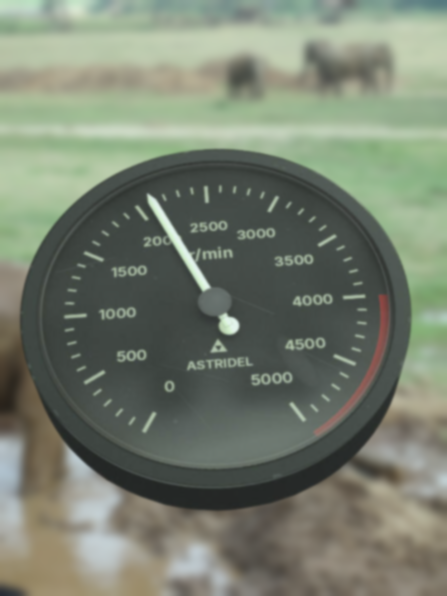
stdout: 2100 rpm
